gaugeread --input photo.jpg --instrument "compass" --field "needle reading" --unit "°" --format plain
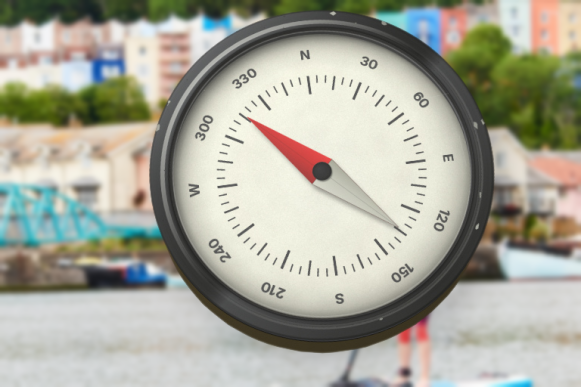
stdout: 315 °
